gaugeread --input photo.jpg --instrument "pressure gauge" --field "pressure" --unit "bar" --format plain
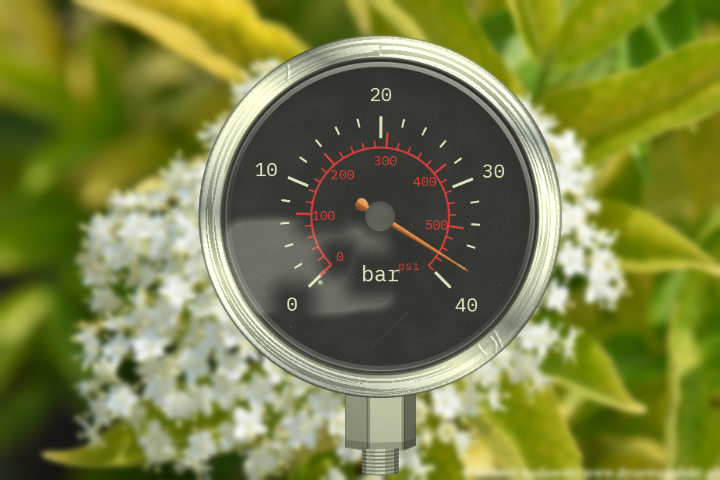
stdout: 38 bar
